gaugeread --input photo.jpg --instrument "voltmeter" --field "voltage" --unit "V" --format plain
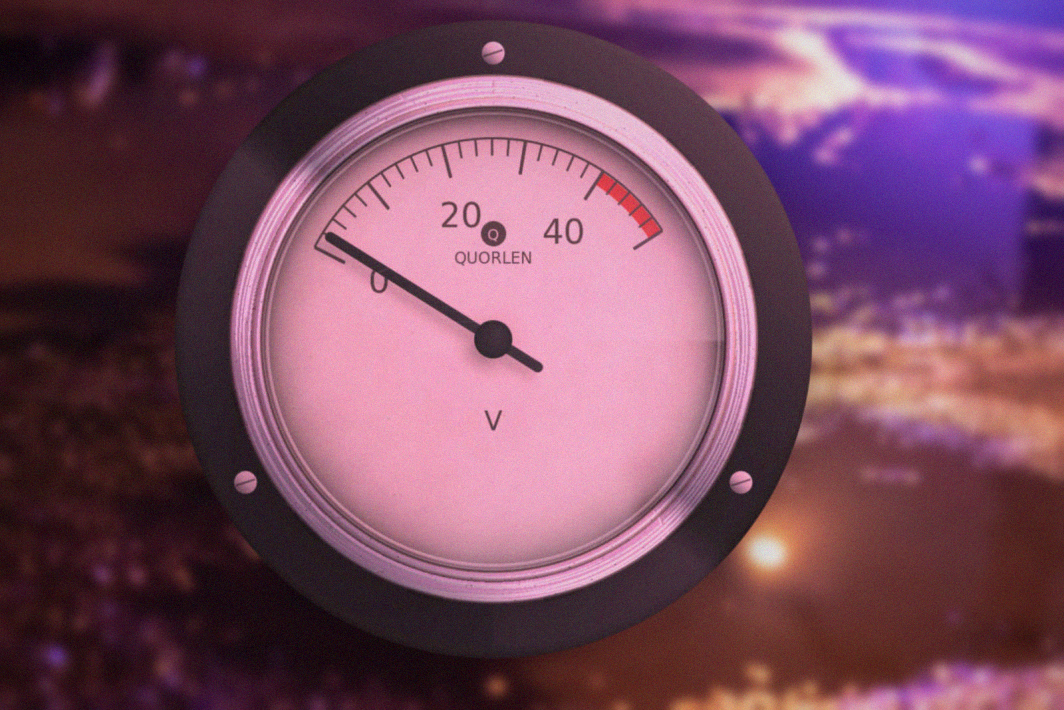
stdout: 2 V
